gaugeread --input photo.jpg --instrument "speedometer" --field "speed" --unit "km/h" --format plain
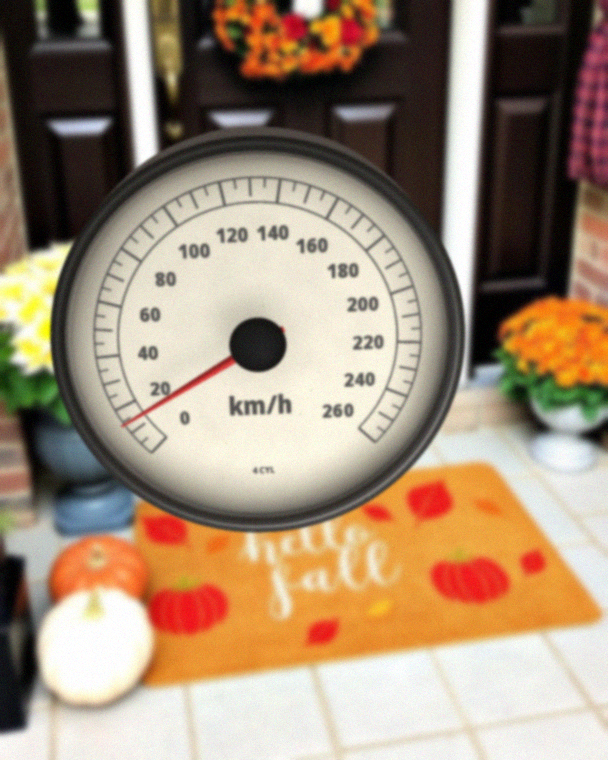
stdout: 15 km/h
